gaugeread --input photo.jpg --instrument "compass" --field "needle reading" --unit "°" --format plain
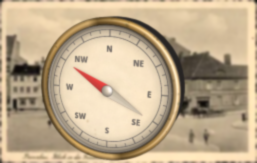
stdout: 300 °
